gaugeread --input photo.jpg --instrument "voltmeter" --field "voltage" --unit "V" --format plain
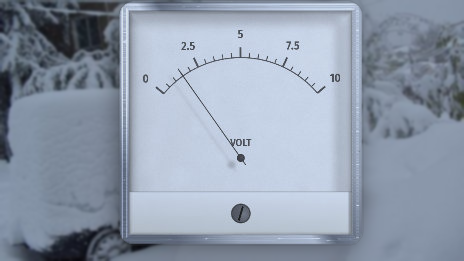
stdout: 1.5 V
